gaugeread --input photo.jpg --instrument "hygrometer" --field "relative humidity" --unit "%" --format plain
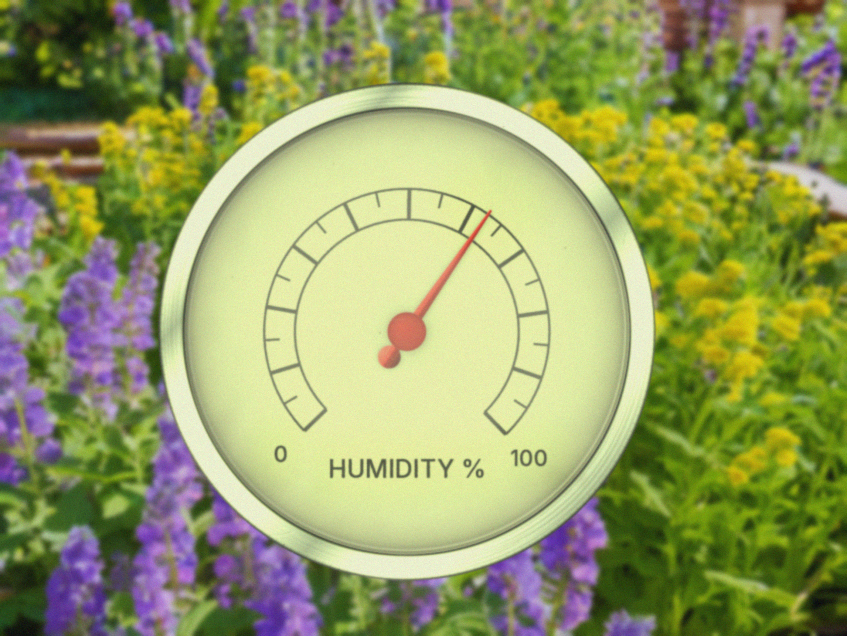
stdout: 62.5 %
